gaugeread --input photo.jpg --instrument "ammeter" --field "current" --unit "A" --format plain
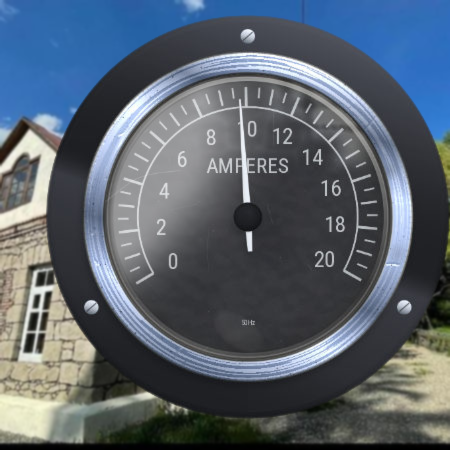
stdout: 9.75 A
